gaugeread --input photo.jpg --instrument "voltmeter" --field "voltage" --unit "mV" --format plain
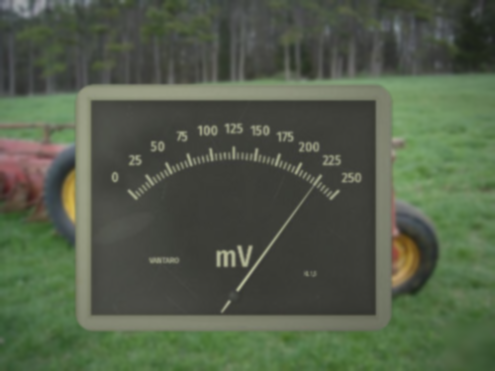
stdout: 225 mV
